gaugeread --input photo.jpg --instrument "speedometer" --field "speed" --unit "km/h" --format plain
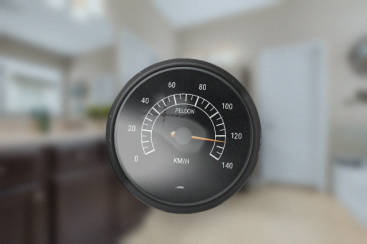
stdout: 125 km/h
